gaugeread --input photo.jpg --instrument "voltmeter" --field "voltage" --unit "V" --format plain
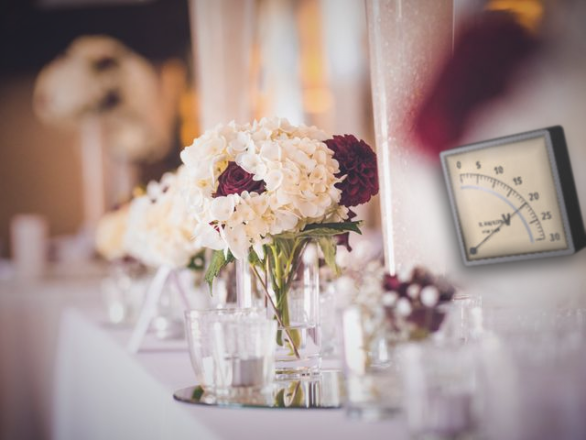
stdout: 20 V
